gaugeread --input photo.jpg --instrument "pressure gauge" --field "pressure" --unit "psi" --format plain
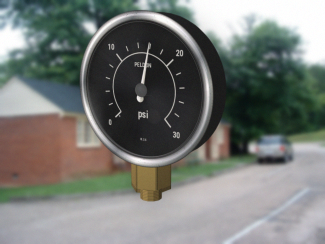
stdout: 16 psi
